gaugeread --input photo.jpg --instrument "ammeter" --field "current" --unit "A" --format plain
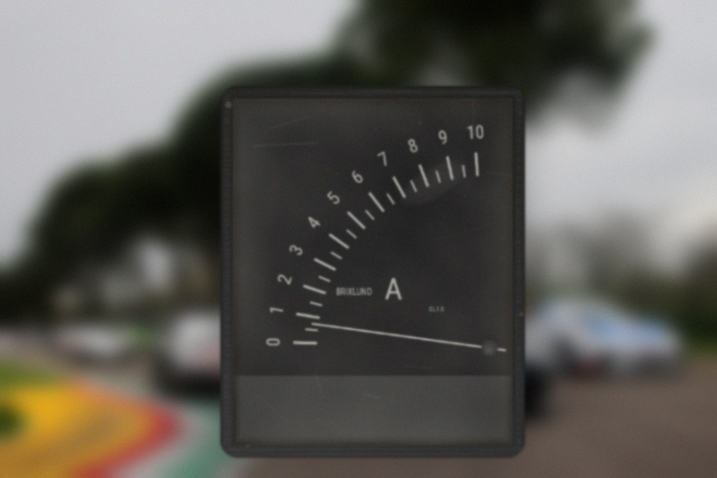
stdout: 0.75 A
